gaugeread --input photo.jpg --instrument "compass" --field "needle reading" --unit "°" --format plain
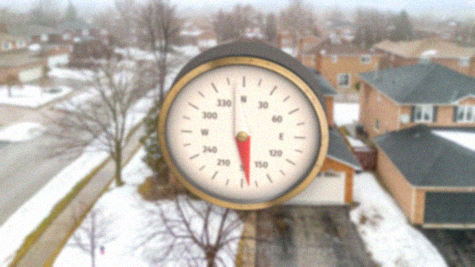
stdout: 172.5 °
